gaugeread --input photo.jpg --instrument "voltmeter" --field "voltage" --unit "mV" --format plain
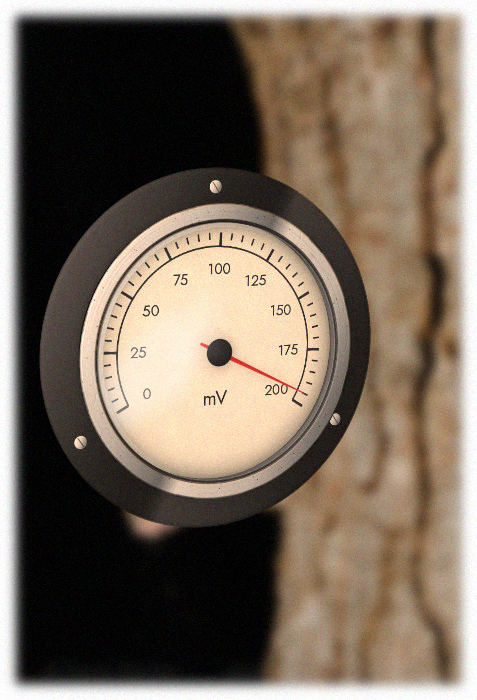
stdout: 195 mV
